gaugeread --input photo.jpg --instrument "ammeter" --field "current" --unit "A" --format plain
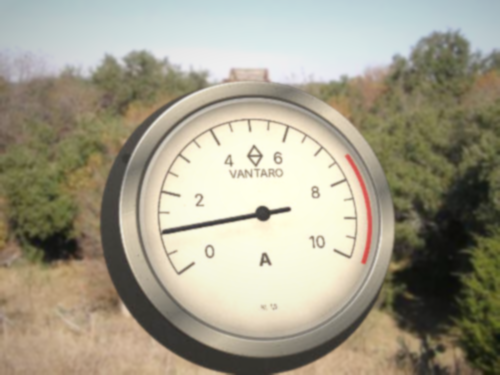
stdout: 1 A
